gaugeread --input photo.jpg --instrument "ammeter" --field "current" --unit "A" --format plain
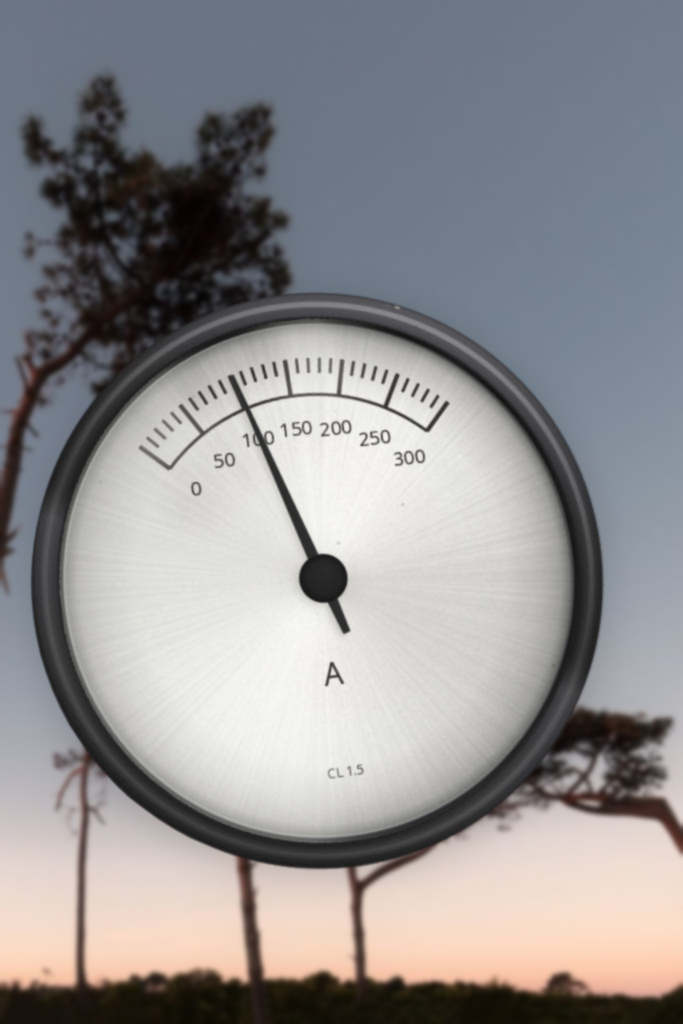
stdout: 100 A
